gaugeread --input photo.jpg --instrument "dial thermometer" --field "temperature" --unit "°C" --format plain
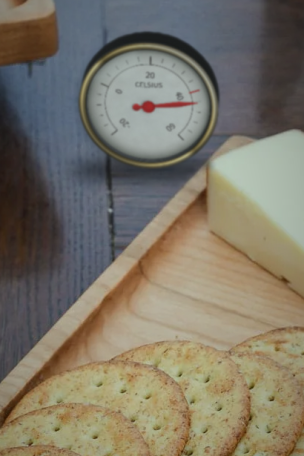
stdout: 44 °C
